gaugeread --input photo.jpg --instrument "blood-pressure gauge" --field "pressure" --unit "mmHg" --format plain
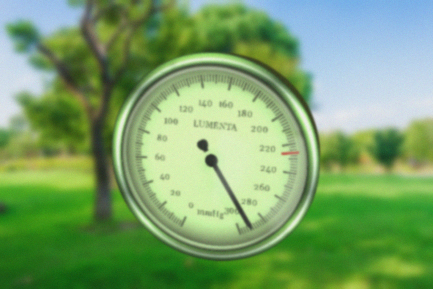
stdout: 290 mmHg
